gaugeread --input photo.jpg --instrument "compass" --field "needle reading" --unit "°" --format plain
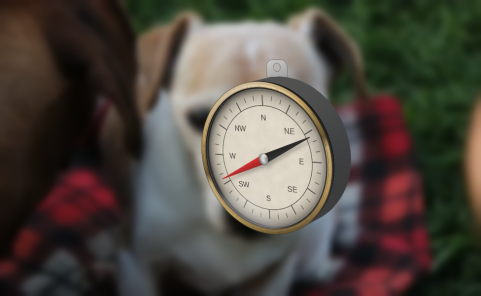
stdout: 245 °
